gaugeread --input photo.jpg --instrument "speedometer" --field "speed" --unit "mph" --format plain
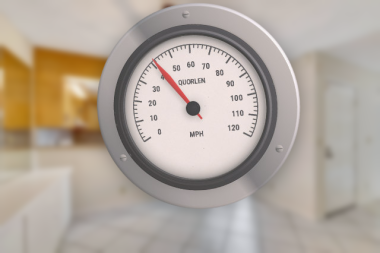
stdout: 42 mph
